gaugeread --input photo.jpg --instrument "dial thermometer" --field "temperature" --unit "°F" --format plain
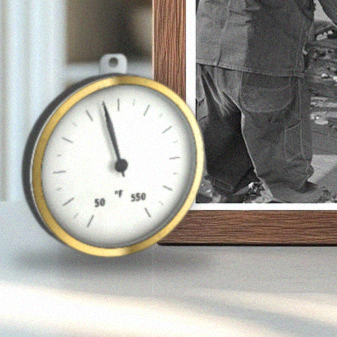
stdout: 275 °F
